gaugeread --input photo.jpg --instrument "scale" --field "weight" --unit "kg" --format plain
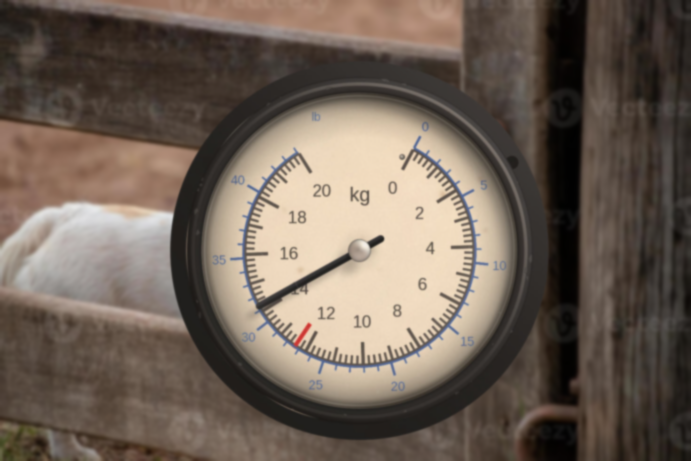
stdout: 14.2 kg
